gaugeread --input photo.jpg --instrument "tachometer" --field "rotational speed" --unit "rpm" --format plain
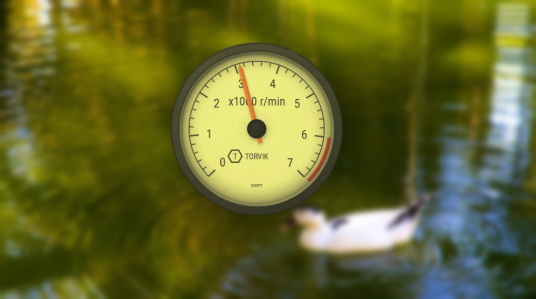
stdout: 3100 rpm
